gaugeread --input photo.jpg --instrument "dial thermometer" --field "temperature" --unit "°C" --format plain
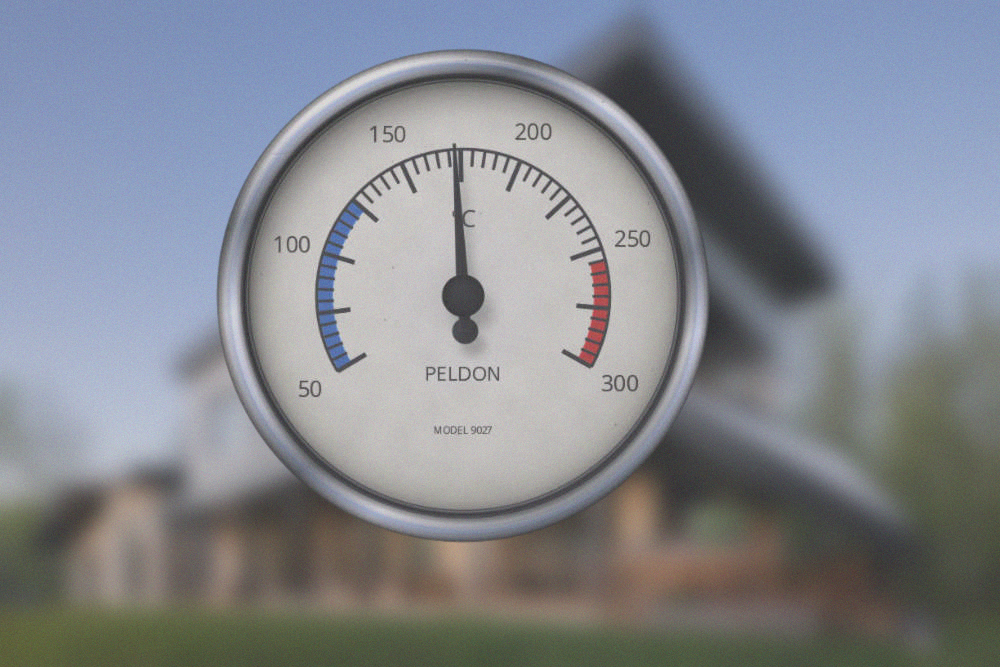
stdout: 172.5 °C
